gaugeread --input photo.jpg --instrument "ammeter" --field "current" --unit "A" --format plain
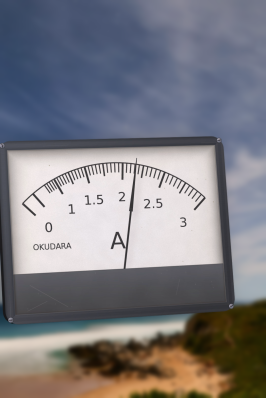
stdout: 2.15 A
